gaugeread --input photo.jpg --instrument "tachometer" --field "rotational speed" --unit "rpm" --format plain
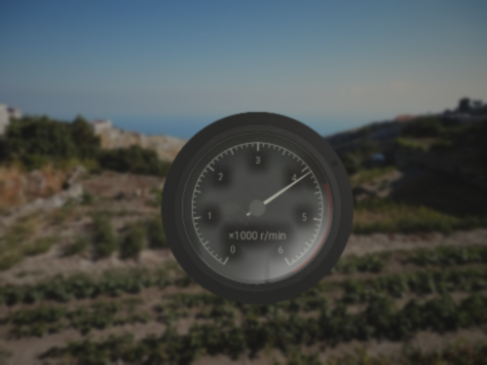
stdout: 4100 rpm
